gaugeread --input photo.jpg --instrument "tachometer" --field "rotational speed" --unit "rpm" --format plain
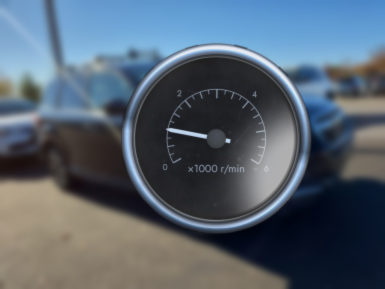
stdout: 1000 rpm
